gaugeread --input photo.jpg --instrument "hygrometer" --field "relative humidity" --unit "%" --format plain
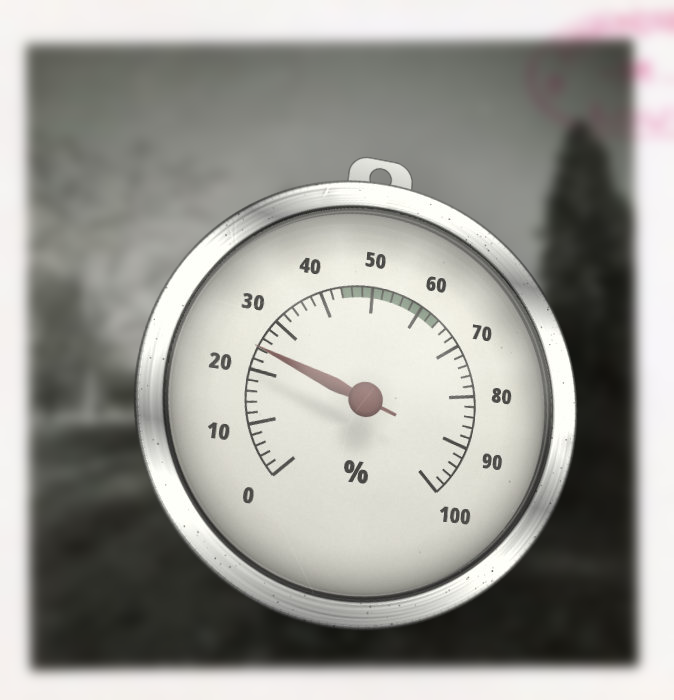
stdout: 24 %
